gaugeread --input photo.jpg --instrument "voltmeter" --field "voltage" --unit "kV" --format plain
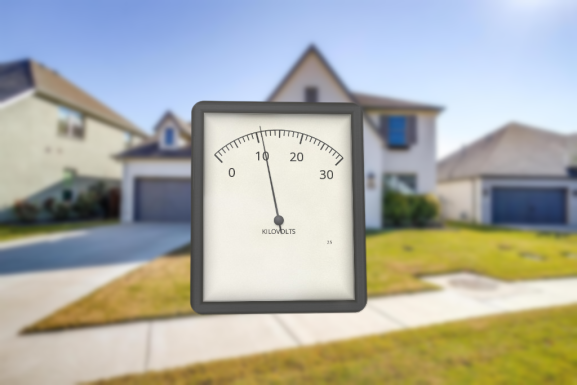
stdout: 11 kV
